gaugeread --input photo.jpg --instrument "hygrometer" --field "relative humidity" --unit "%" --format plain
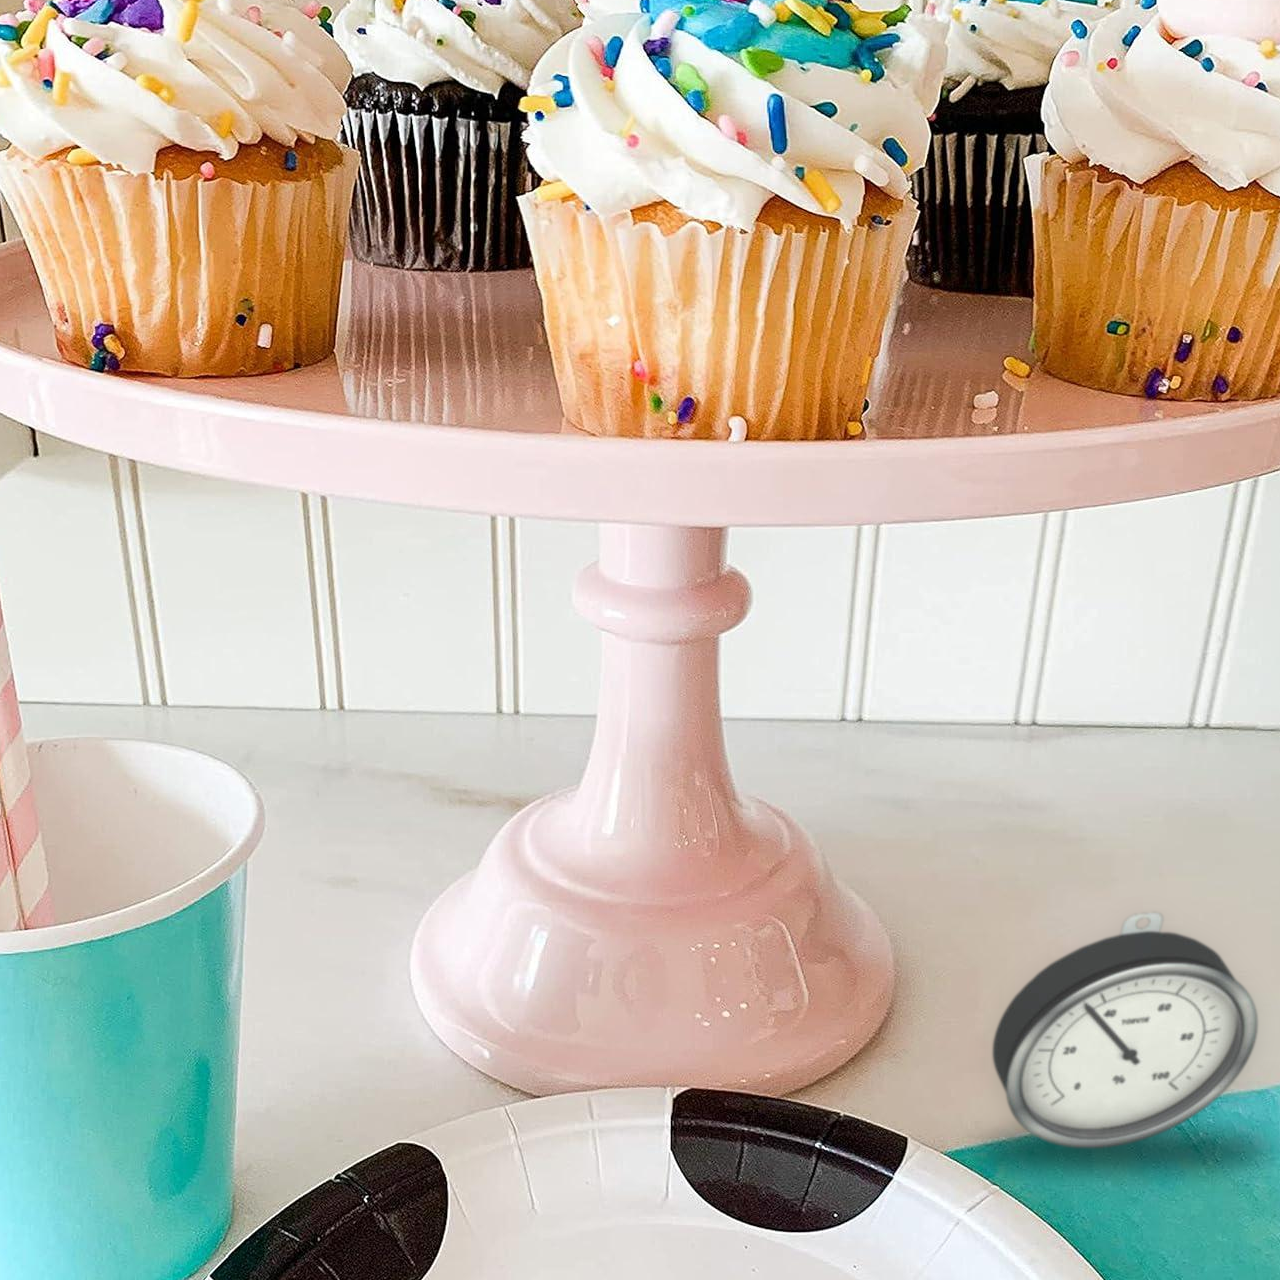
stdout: 36 %
